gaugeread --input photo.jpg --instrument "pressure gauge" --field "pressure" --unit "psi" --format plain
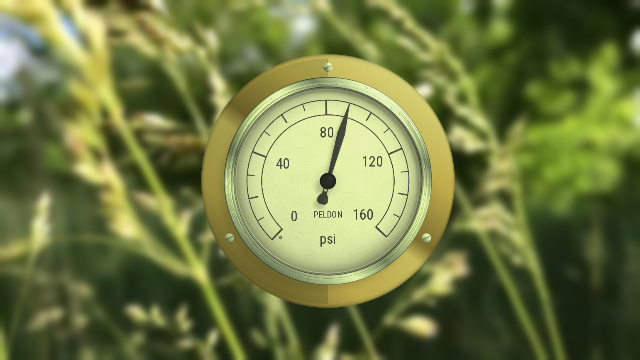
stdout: 90 psi
